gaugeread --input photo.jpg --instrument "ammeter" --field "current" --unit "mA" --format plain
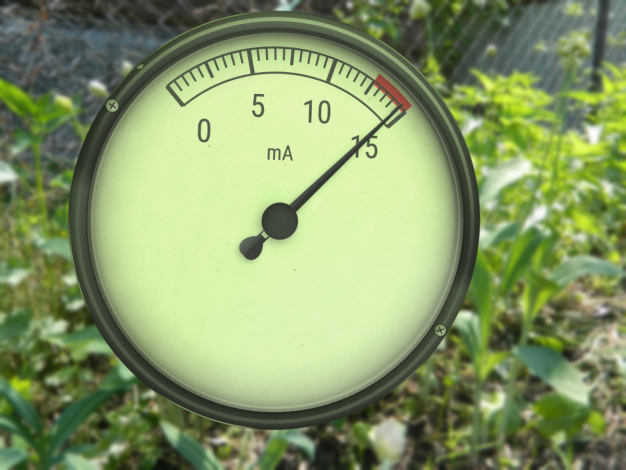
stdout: 14.5 mA
